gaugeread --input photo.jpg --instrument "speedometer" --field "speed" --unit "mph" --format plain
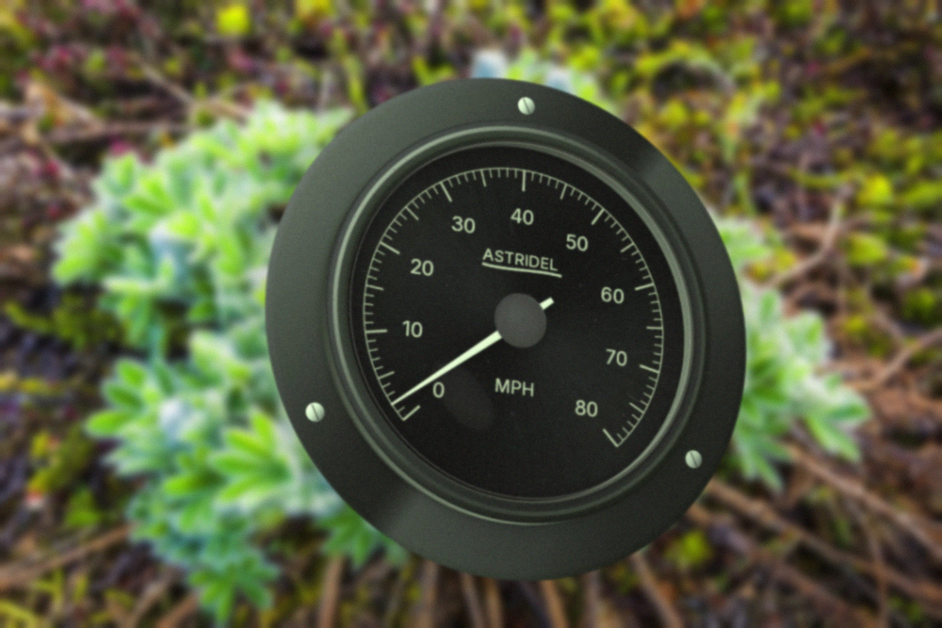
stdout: 2 mph
